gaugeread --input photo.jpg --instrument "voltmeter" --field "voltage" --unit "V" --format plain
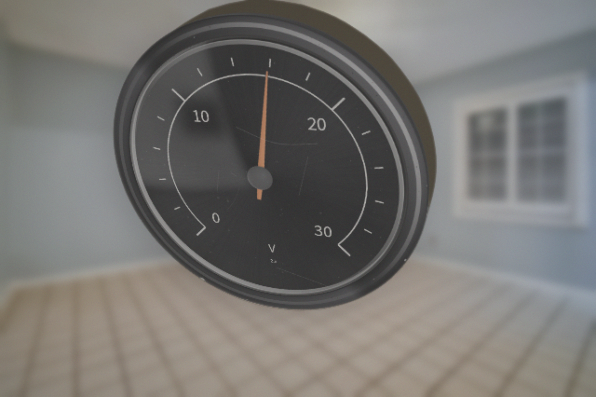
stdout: 16 V
